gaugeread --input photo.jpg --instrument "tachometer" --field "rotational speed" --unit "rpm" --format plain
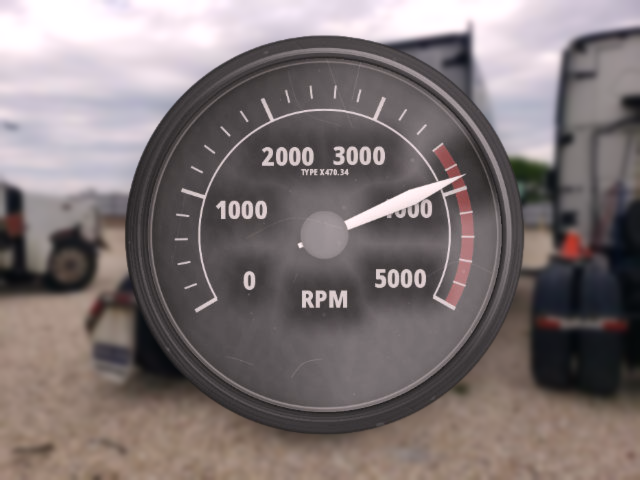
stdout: 3900 rpm
